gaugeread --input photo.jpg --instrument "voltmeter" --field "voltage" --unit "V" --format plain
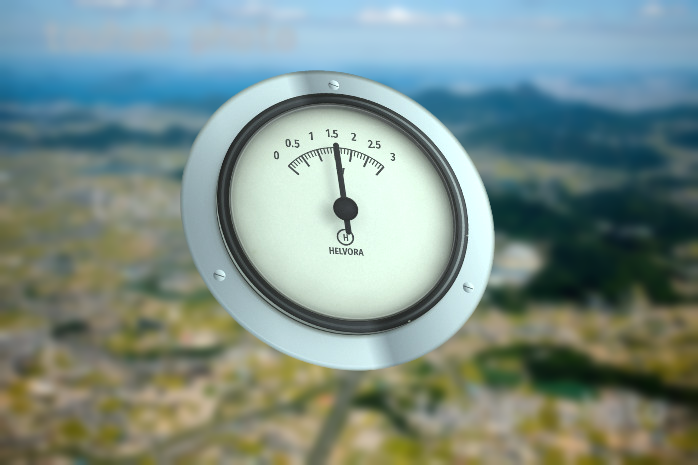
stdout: 1.5 V
